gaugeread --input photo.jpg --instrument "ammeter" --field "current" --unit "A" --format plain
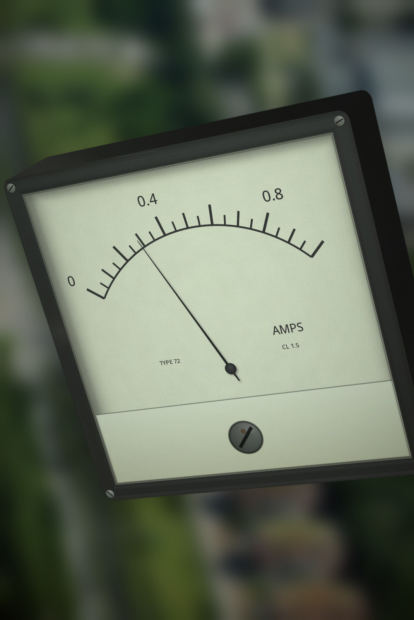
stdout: 0.3 A
